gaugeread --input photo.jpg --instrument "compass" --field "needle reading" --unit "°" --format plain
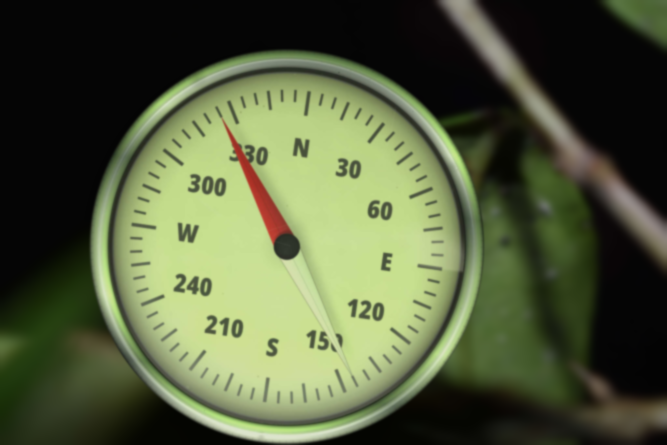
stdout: 325 °
